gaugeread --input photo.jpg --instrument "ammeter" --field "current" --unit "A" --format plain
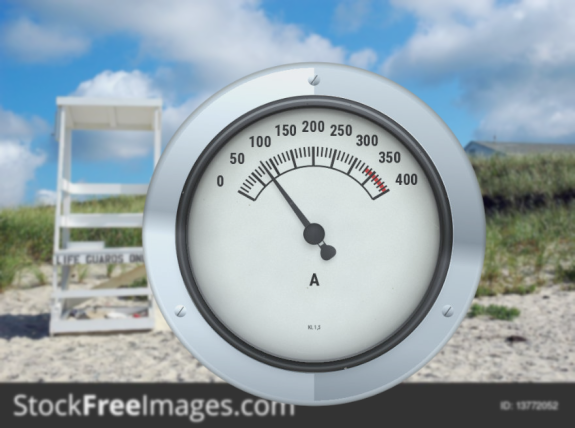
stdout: 80 A
